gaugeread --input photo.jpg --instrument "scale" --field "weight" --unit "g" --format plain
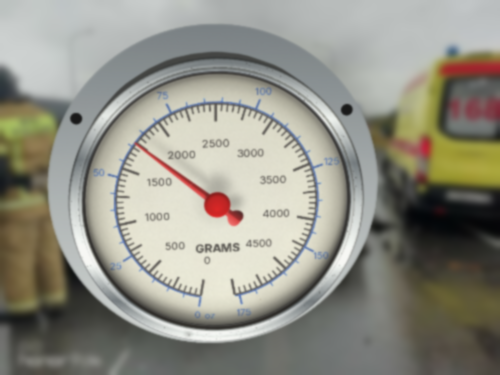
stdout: 1750 g
